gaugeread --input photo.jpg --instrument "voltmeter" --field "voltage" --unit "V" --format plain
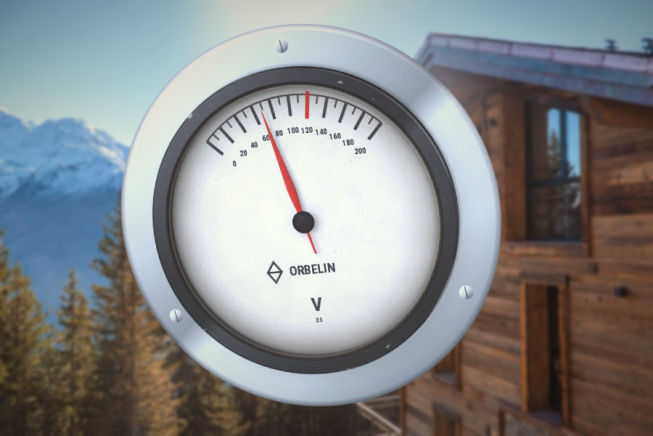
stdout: 70 V
